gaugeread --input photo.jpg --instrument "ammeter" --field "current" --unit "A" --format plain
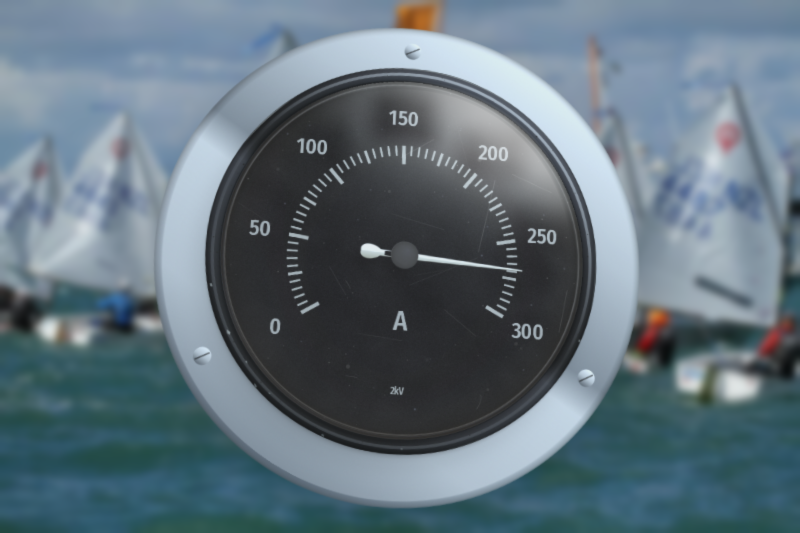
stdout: 270 A
